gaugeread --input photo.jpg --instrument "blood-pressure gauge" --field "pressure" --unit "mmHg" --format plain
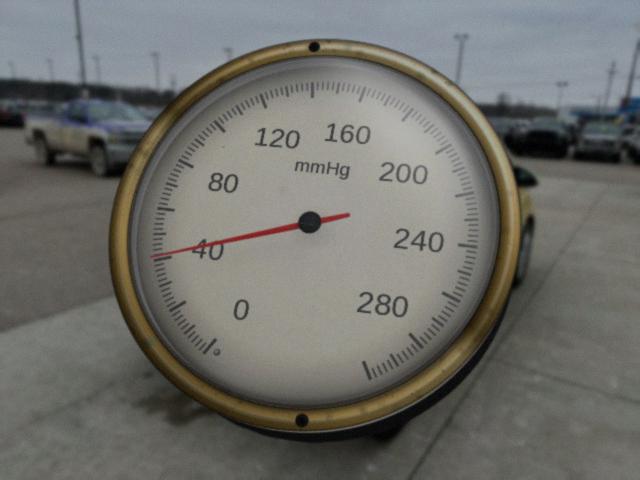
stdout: 40 mmHg
